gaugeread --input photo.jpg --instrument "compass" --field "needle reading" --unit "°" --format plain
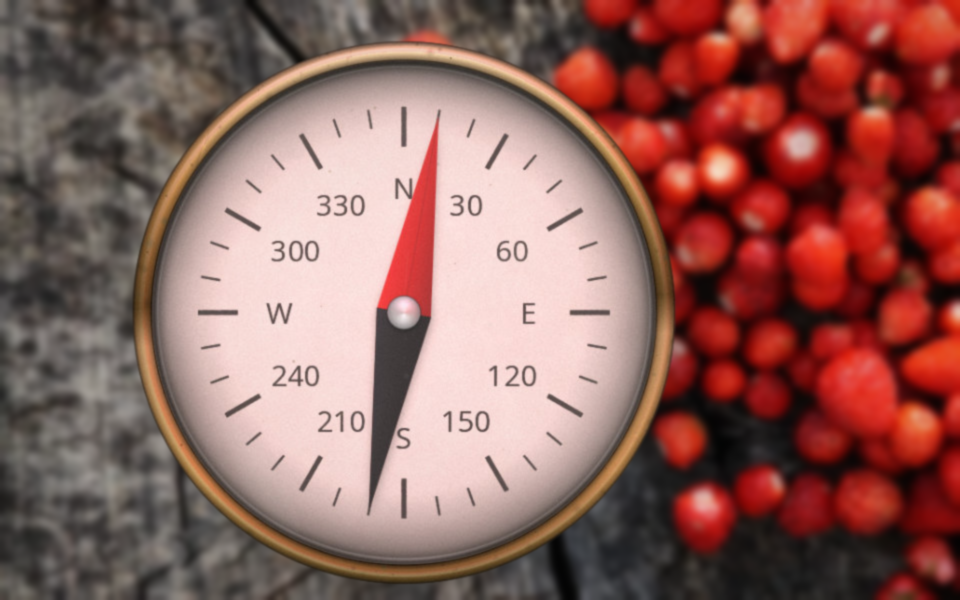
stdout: 10 °
